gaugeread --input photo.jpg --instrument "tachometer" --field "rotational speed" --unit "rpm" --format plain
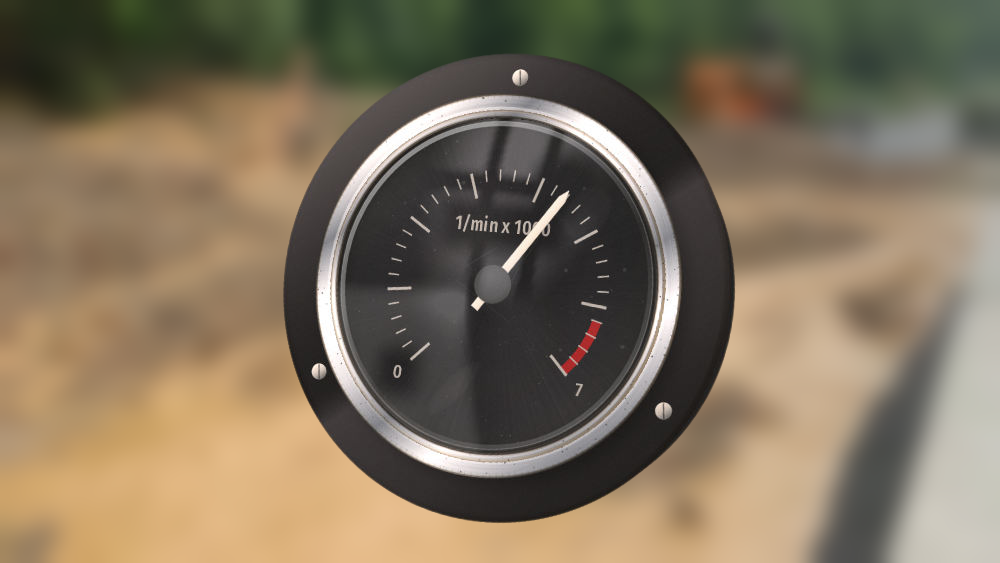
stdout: 4400 rpm
